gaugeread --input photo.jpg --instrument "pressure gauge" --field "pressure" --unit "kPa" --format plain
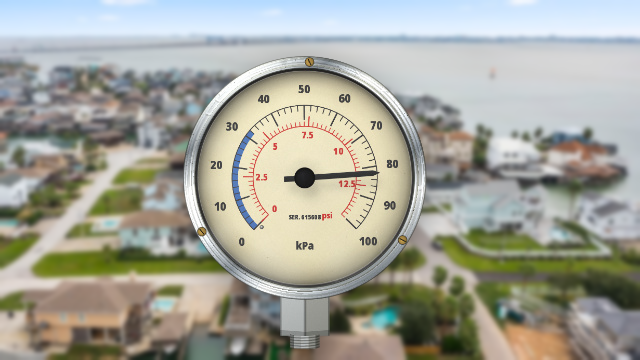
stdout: 82 kPa
